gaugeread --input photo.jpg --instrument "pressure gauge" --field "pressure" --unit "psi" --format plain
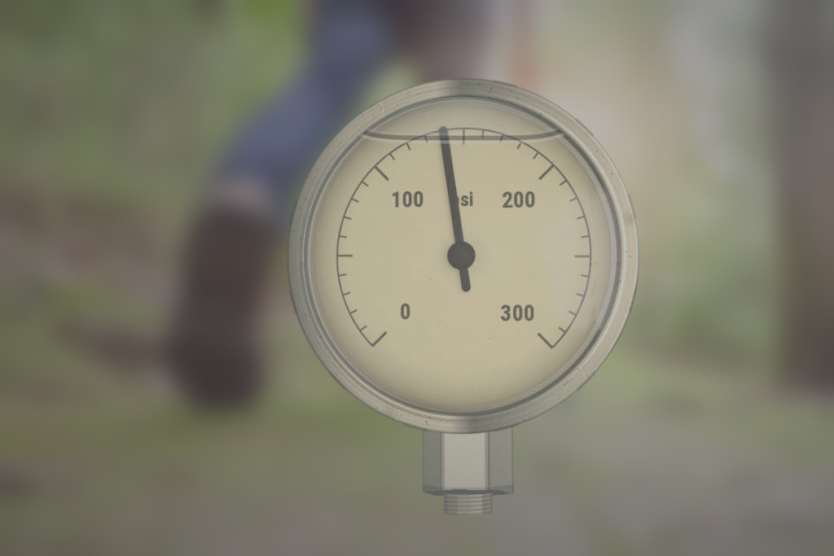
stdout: 140 psi
